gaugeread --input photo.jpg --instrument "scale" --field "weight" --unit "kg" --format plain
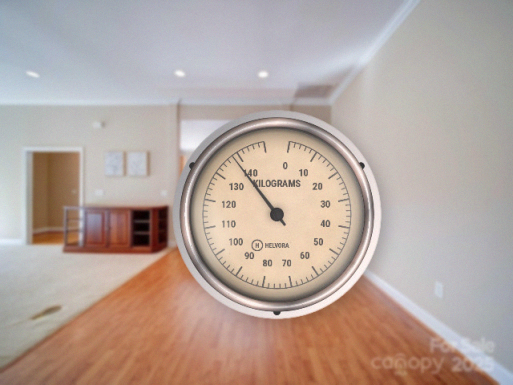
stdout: 138 kg
